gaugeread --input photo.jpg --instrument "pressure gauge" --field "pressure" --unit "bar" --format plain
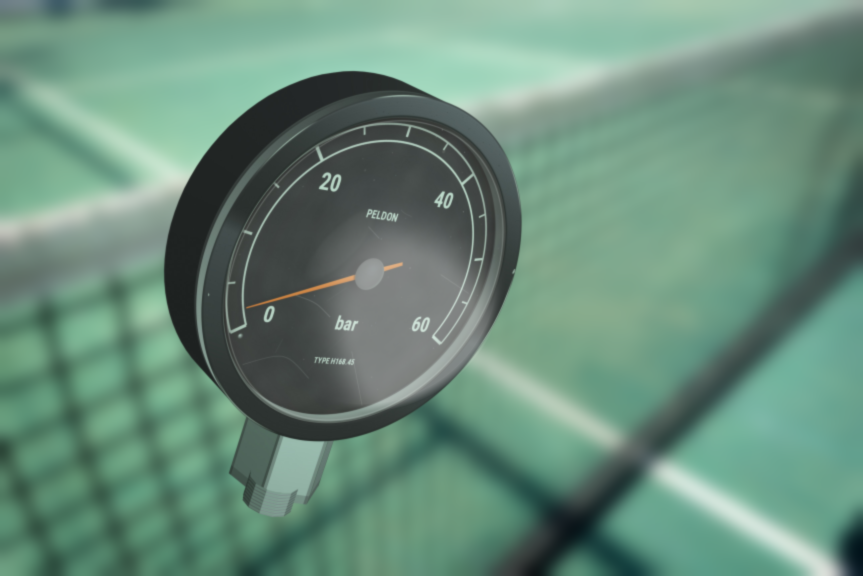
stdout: 2.5 bar
